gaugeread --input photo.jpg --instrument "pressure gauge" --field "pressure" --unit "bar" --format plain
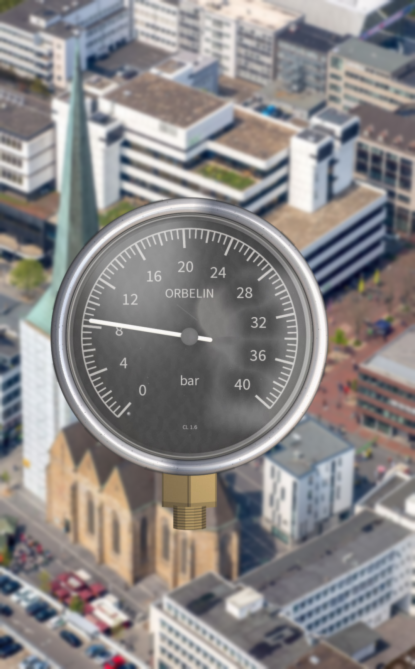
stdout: 8.5 bar
